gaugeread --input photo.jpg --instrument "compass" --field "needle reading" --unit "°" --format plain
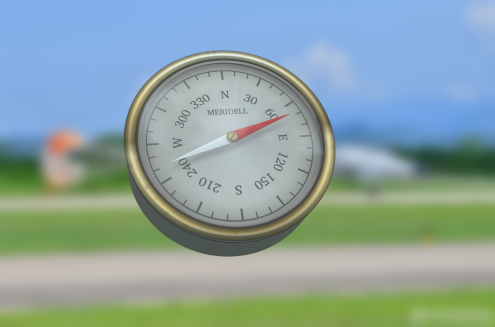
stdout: 70 °
